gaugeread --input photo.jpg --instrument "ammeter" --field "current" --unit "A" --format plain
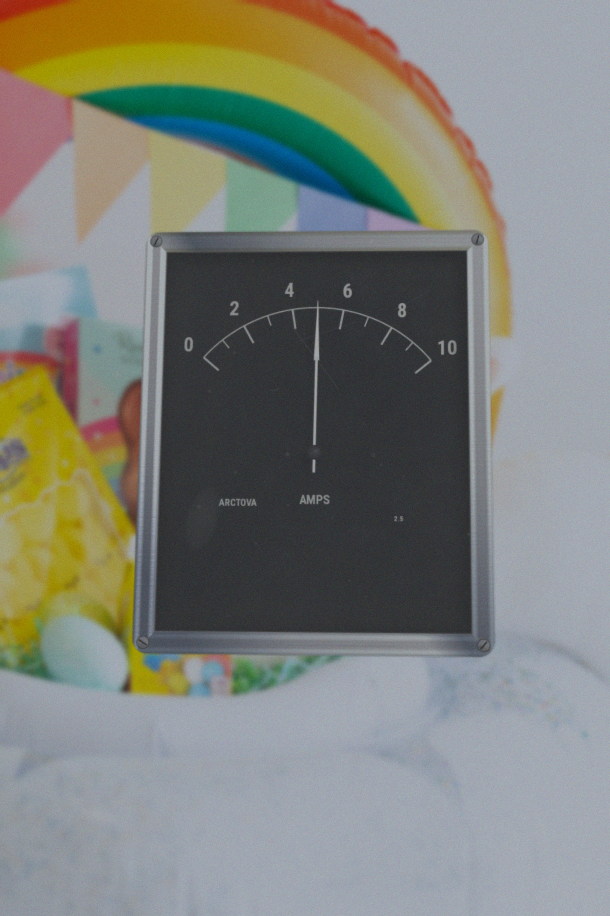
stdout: 5 A
